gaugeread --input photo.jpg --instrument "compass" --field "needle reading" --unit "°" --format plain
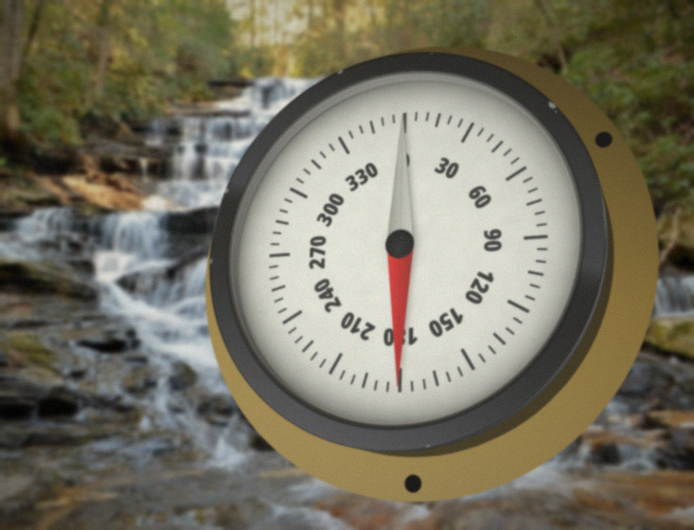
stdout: 180 °
